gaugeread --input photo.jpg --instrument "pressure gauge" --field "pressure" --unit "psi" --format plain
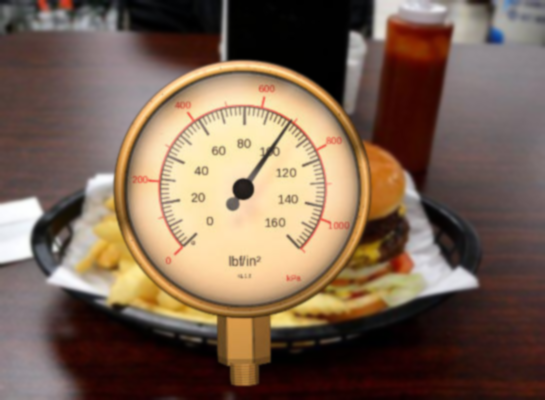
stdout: 100 psi
